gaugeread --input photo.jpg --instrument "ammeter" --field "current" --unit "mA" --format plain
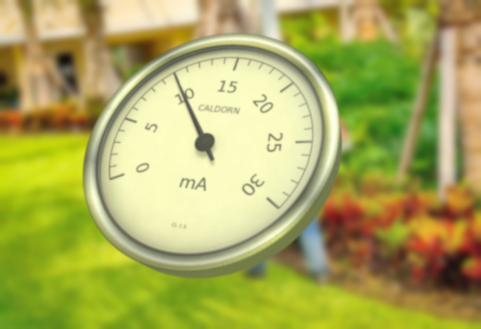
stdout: 10 mA
